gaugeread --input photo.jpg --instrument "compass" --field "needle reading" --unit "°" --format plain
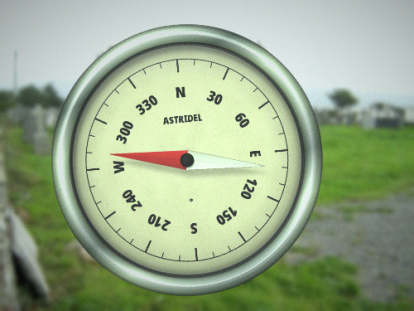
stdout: 280 °
